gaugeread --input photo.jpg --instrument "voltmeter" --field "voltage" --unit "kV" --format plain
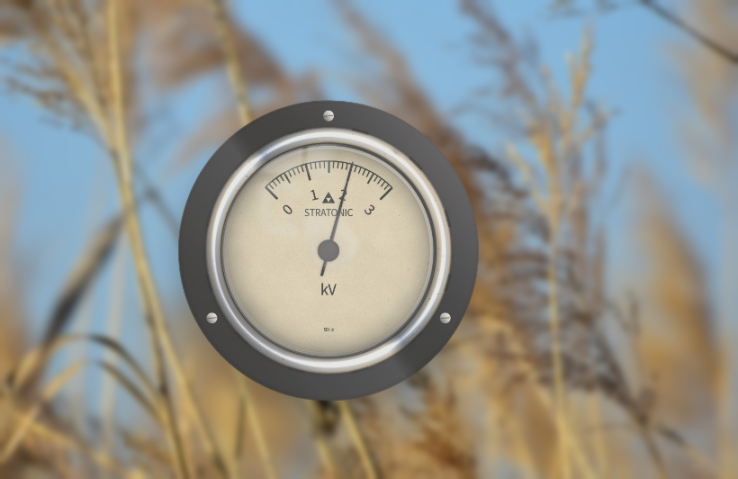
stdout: 2 kV
